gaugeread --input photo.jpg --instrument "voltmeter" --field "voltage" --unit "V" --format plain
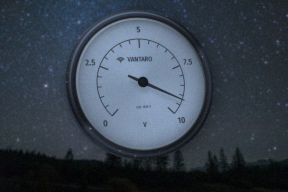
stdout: 9.25 V
